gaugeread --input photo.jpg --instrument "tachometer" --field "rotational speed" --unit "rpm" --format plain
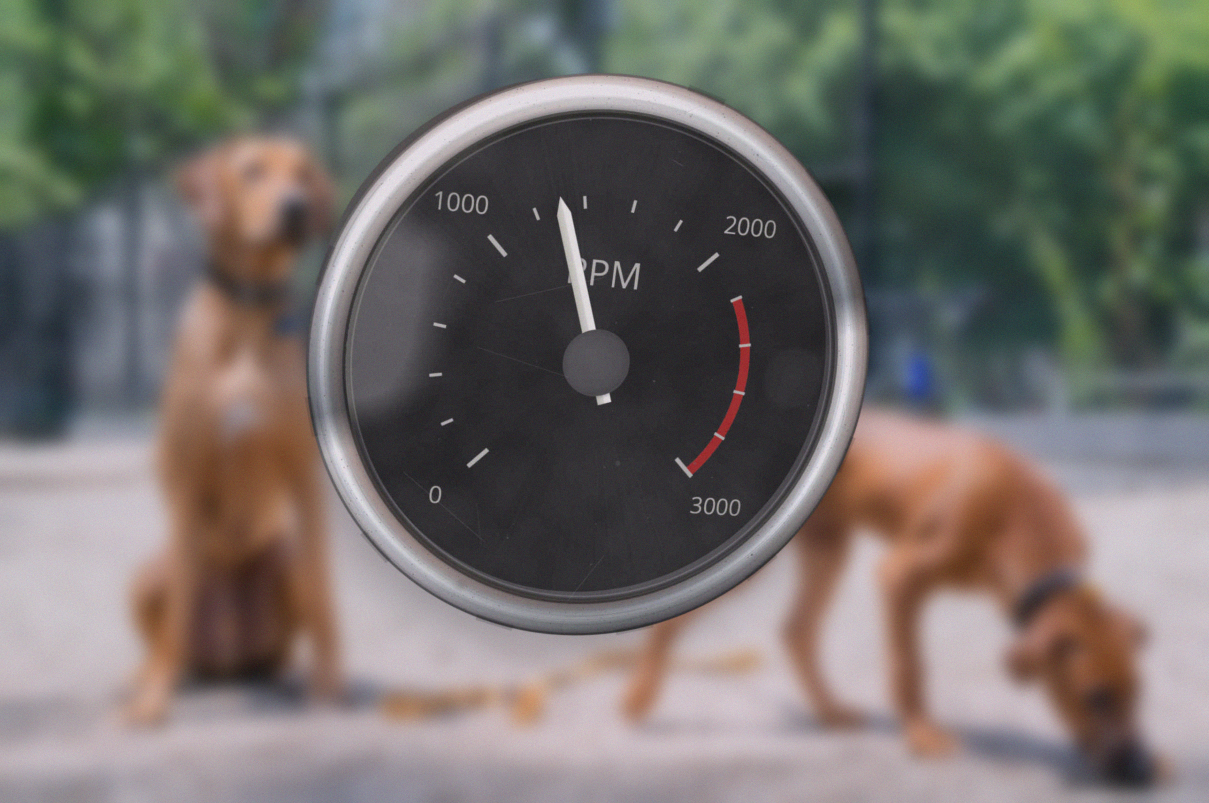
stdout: 1300 rpm
